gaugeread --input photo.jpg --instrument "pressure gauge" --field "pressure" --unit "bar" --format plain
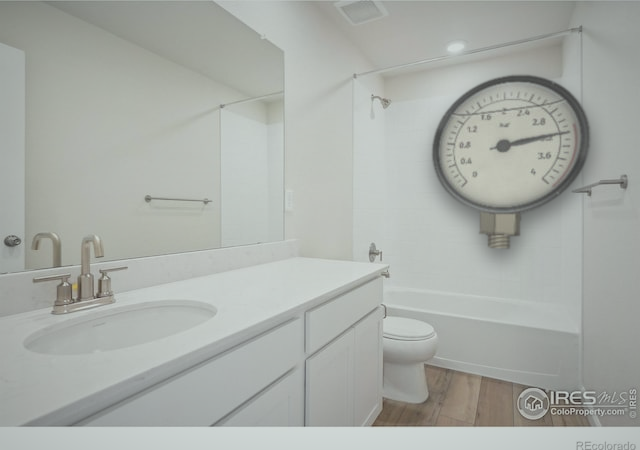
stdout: 3.2 bar
